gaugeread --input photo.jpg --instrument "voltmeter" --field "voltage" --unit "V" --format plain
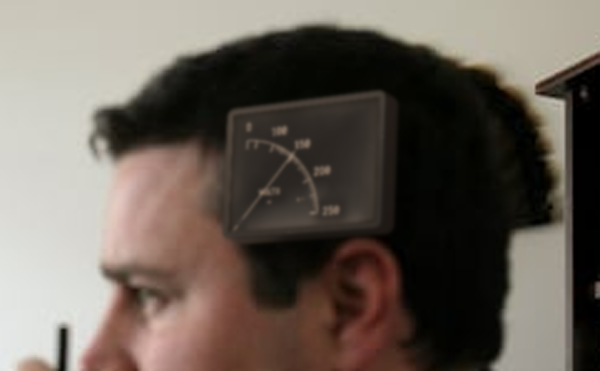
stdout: 150 V
